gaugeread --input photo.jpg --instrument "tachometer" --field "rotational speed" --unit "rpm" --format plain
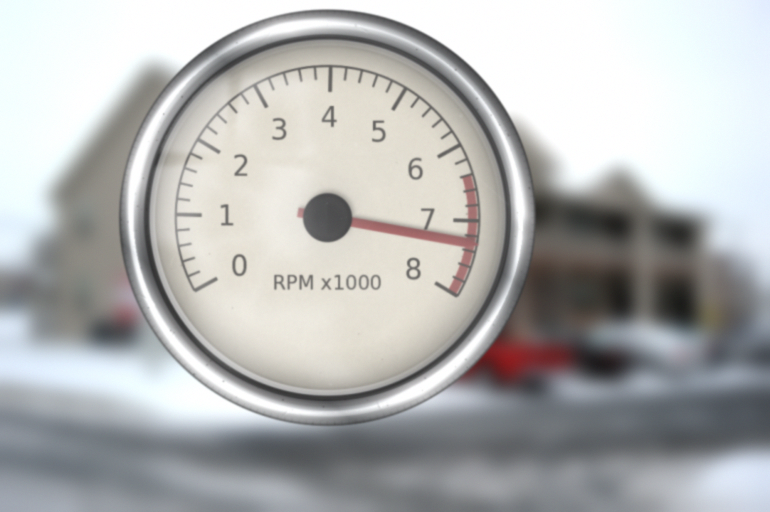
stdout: 7300 rpm
